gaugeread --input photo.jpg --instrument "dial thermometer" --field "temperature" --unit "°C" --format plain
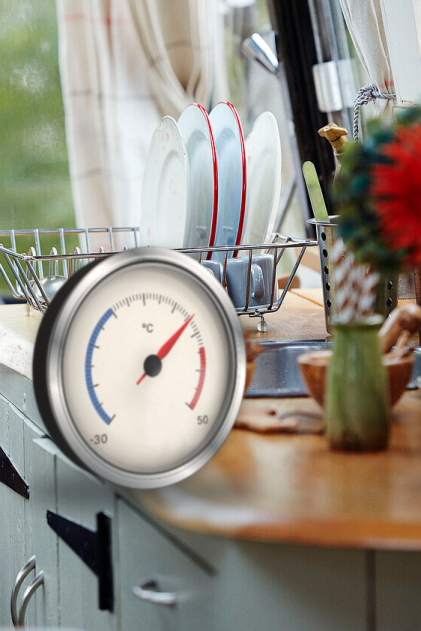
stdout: 25 °C
